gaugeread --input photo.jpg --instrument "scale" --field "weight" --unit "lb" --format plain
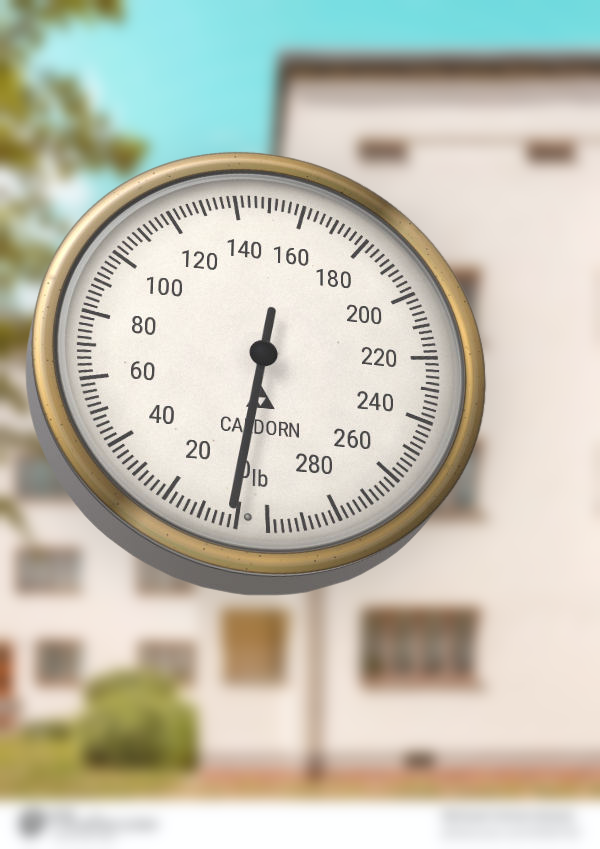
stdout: 2 lb
